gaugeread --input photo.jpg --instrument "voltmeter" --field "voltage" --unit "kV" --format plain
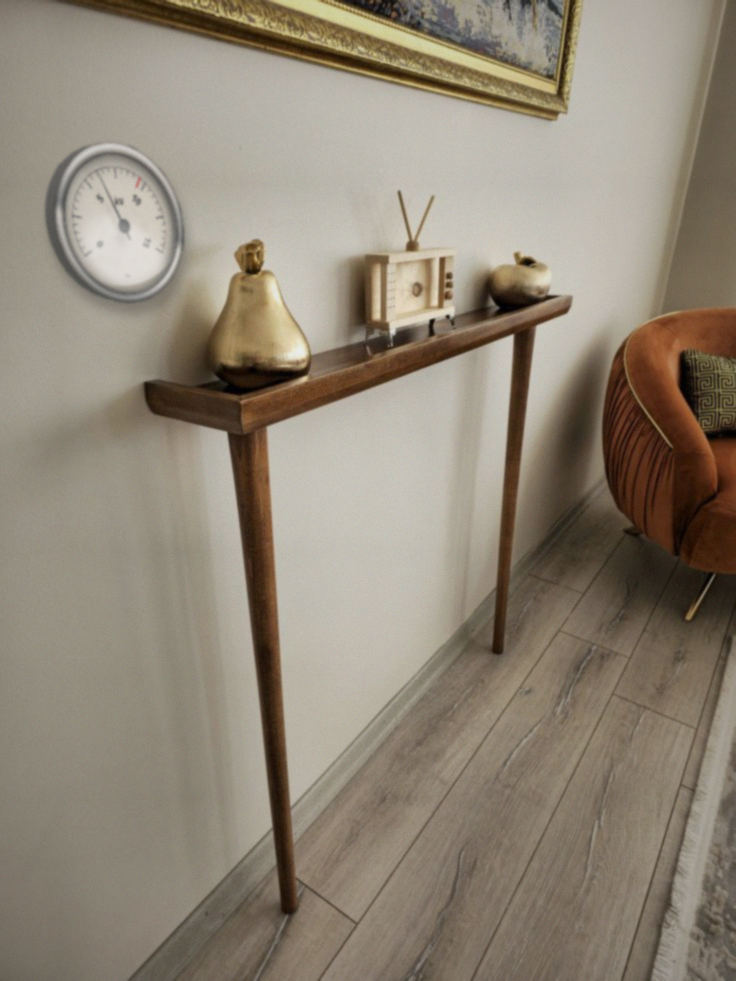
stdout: 6 kV
